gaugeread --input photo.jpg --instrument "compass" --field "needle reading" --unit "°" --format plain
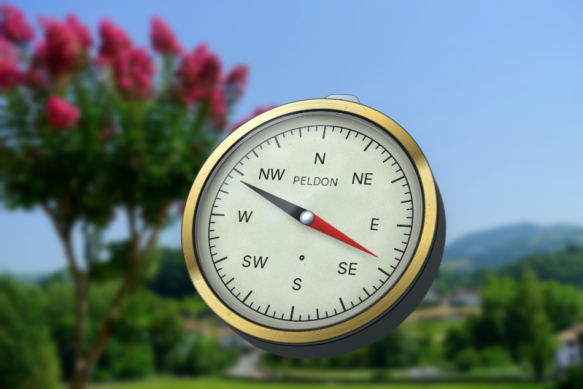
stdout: 115 °
